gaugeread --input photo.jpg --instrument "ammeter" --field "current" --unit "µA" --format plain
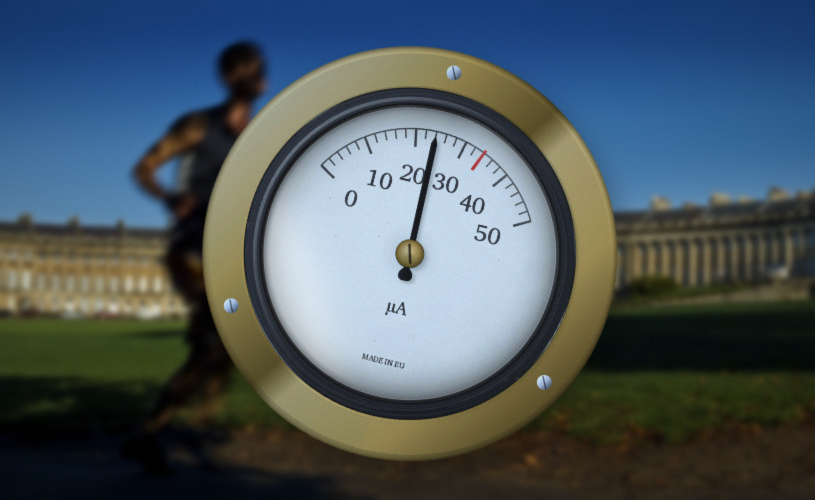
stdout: 24 µA
